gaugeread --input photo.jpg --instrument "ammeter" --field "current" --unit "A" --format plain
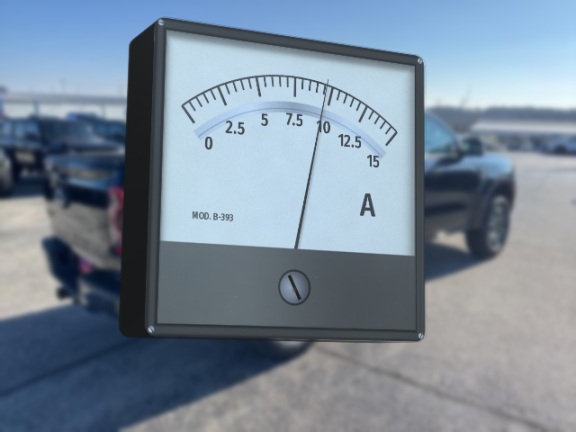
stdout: 9.5 A
